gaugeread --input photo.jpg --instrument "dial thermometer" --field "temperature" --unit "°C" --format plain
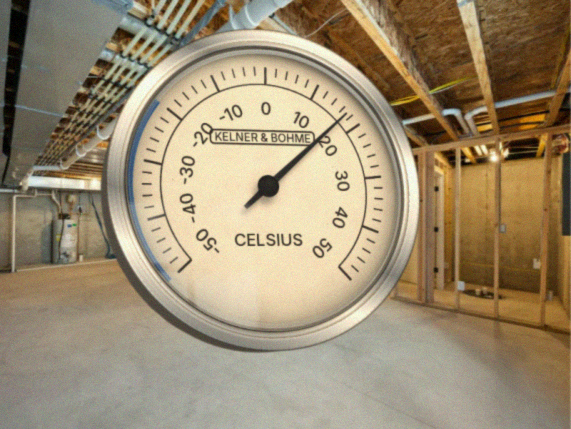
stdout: 17 °C
